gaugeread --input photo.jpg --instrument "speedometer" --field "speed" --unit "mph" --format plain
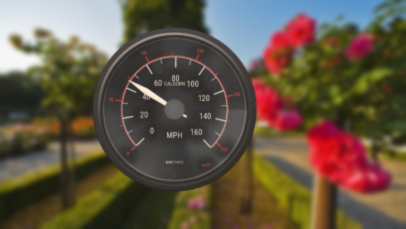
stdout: 45 mph
